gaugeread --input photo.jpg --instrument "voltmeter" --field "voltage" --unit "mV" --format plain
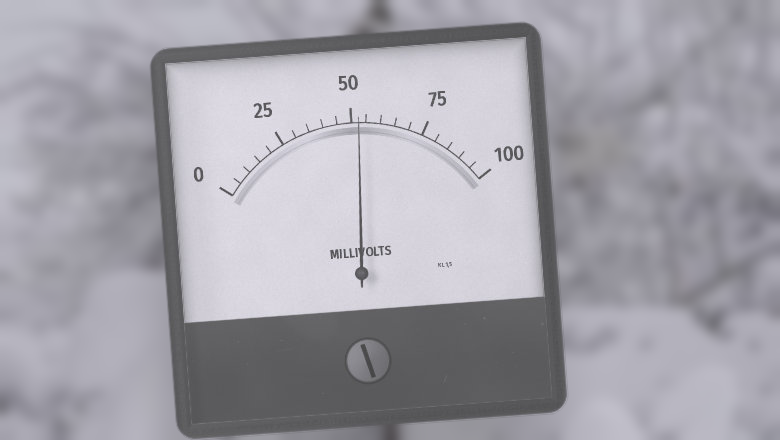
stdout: 52.5 mV
